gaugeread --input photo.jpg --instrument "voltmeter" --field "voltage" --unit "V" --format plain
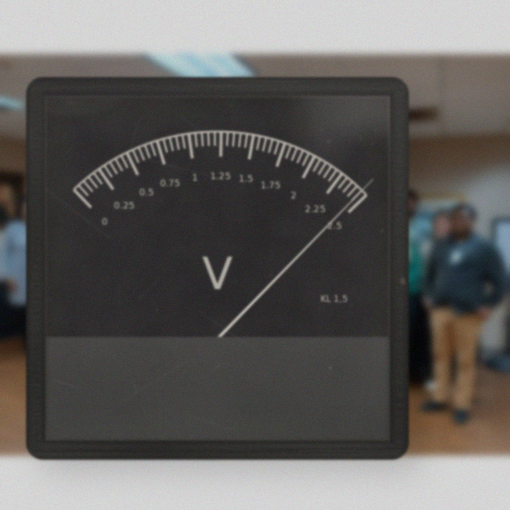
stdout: 2.45 V
